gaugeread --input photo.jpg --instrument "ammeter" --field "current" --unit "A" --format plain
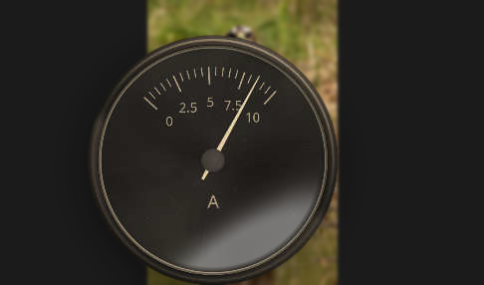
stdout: 8.5 A
